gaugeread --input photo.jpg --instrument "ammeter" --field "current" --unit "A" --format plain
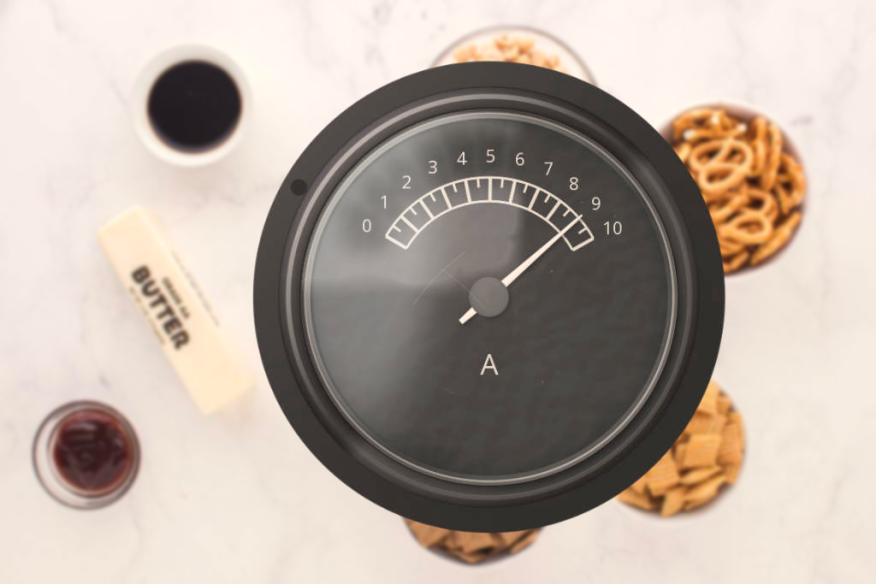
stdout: 9 A
